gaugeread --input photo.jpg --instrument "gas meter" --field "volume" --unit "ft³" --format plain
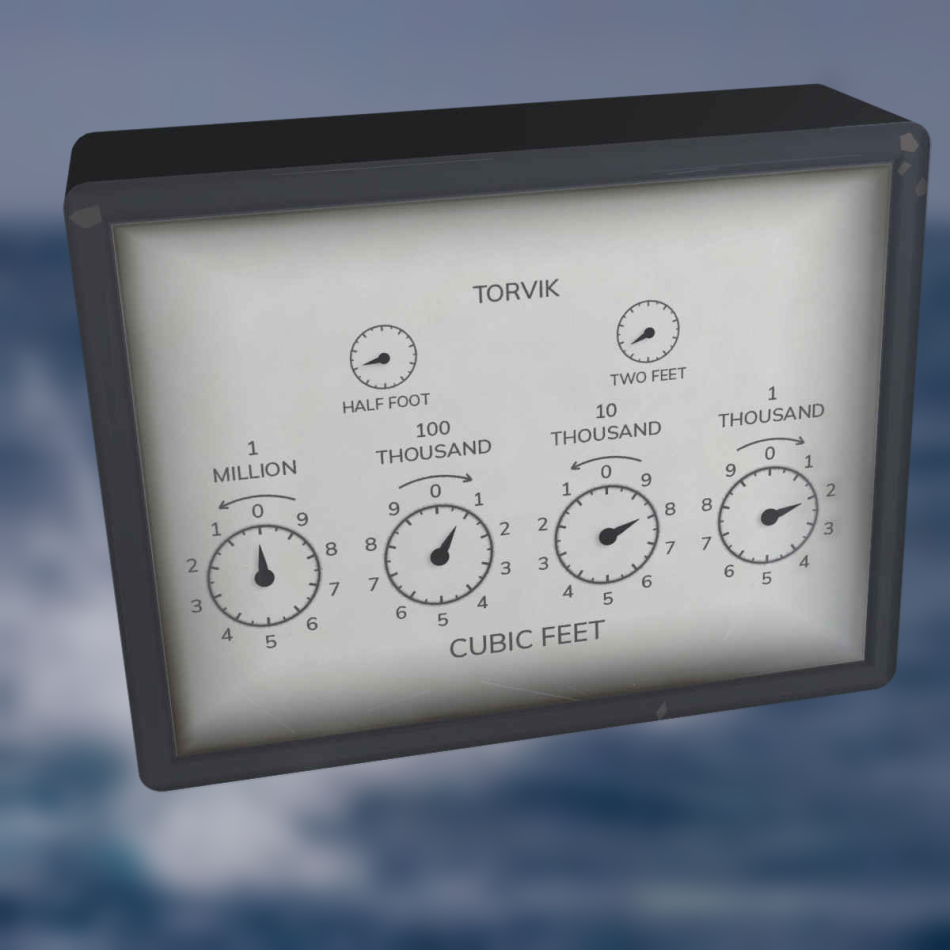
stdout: 8200 ft³
